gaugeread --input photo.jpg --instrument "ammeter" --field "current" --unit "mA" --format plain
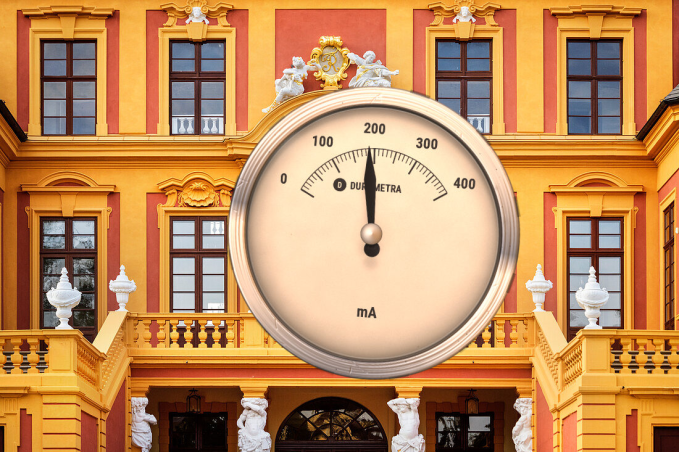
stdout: 190 mA
